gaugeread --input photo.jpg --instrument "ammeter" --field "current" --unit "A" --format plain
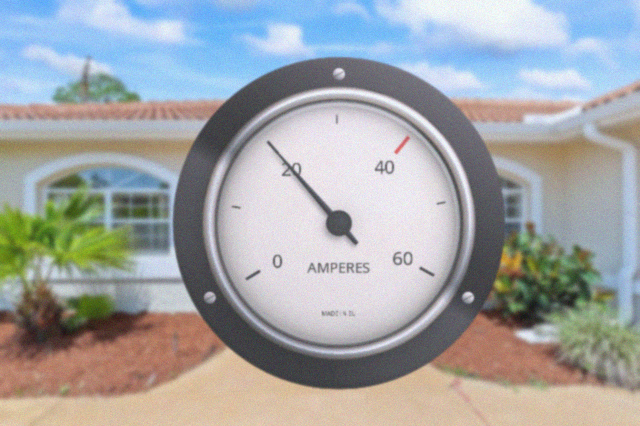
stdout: 20 A
